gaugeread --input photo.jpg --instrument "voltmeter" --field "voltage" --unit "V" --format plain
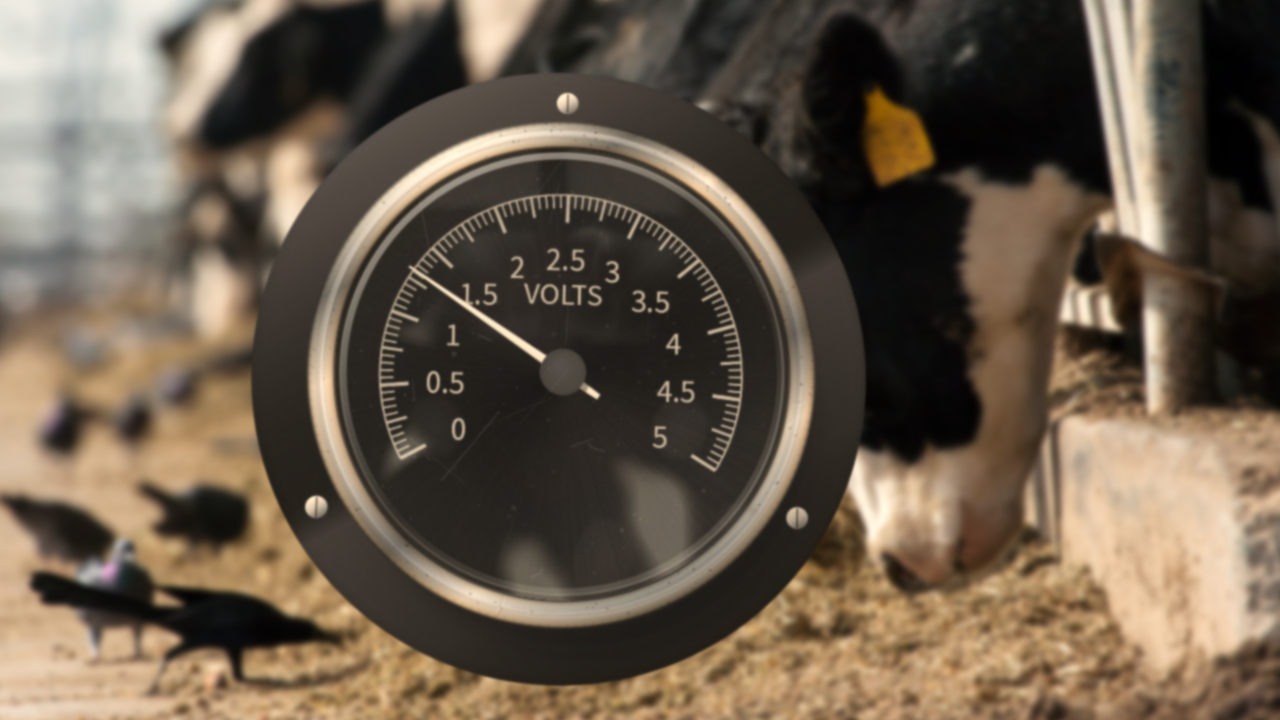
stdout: 1.3 V
